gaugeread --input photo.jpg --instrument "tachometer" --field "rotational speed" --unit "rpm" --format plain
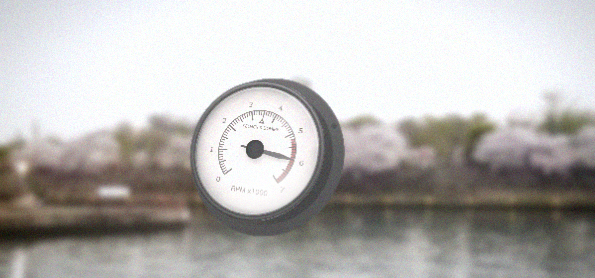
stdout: 6000 rpm
